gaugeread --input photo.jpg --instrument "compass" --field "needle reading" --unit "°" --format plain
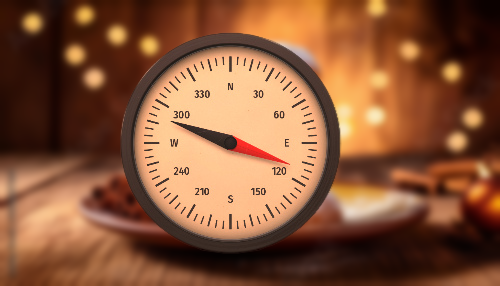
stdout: 110 °
